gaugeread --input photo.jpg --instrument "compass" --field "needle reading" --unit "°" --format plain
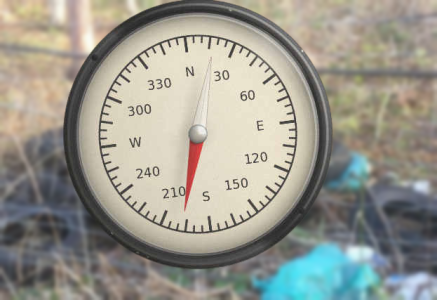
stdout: 197.5 °
